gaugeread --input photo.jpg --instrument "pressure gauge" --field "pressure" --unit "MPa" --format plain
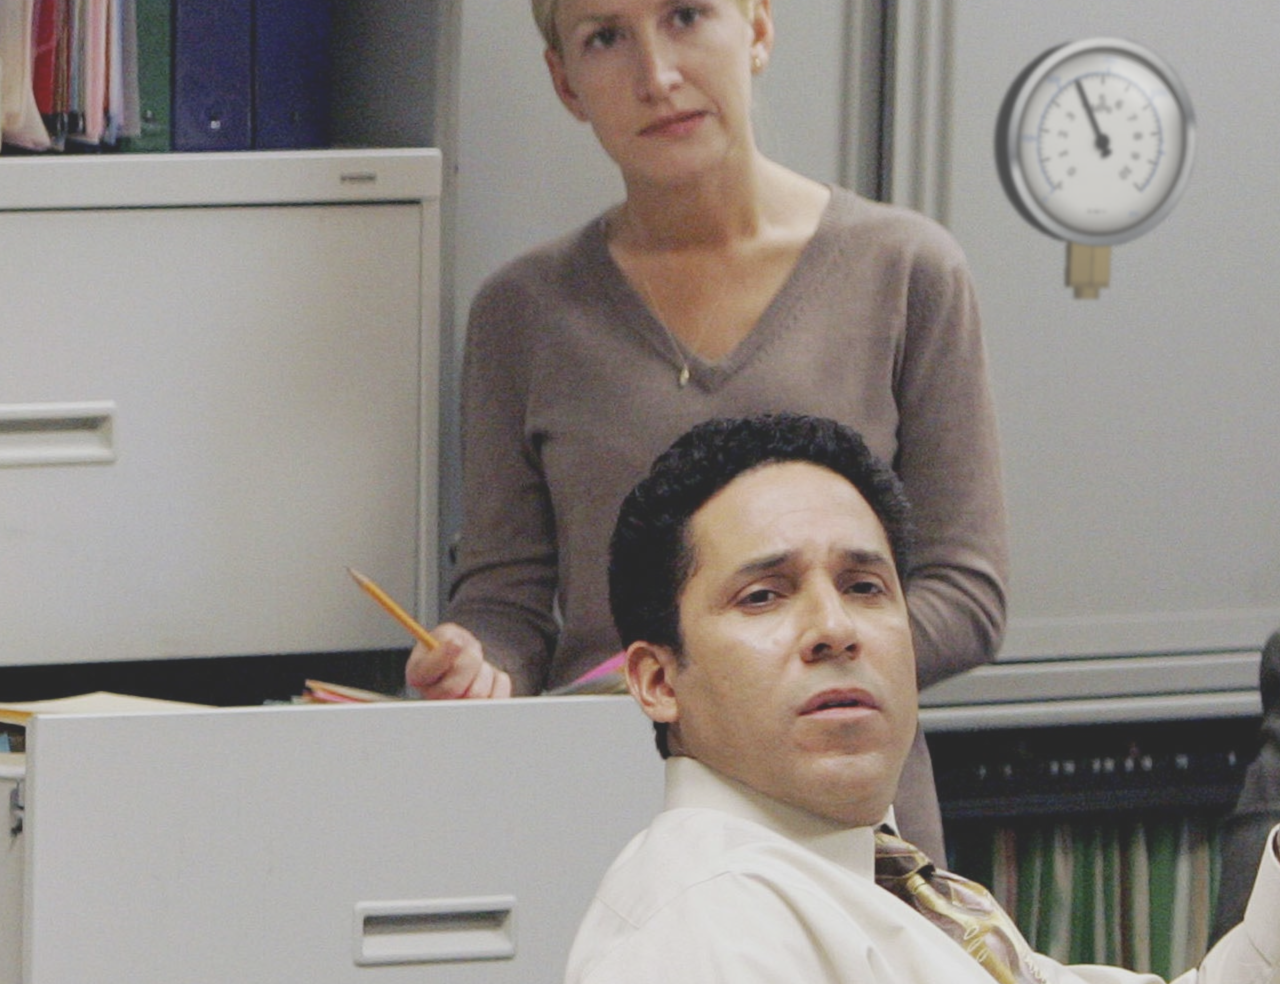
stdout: 4 MPa
